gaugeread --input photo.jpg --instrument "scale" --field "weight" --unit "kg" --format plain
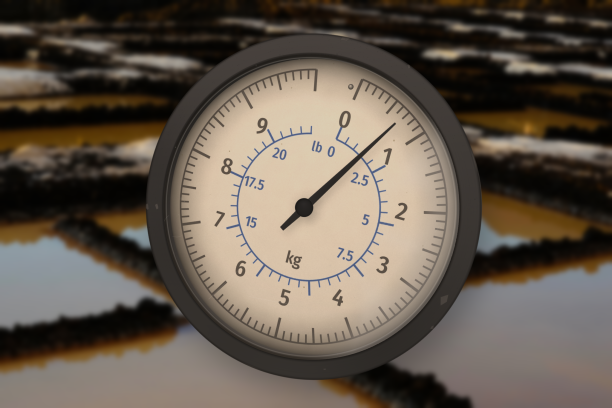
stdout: 0.7 kg
